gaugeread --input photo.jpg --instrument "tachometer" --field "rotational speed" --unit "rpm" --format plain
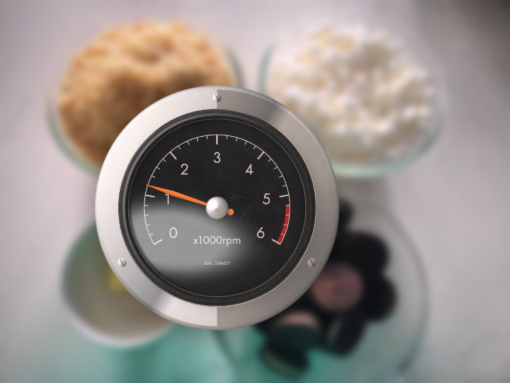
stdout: 1200 rpm
